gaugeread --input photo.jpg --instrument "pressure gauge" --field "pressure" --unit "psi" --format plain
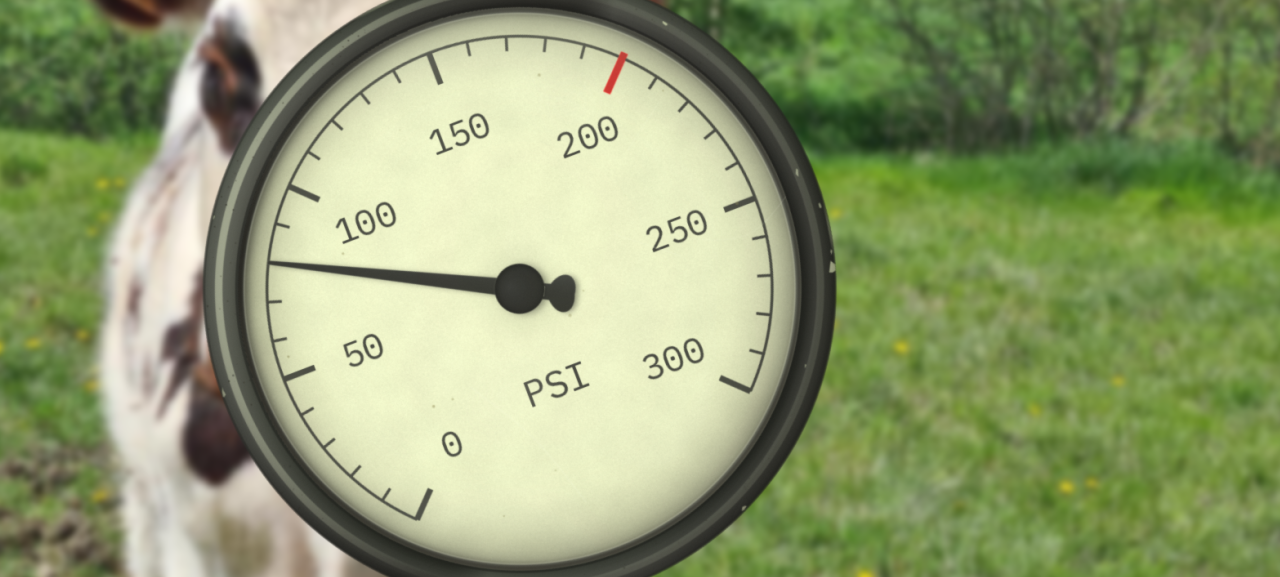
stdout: 80 psi
